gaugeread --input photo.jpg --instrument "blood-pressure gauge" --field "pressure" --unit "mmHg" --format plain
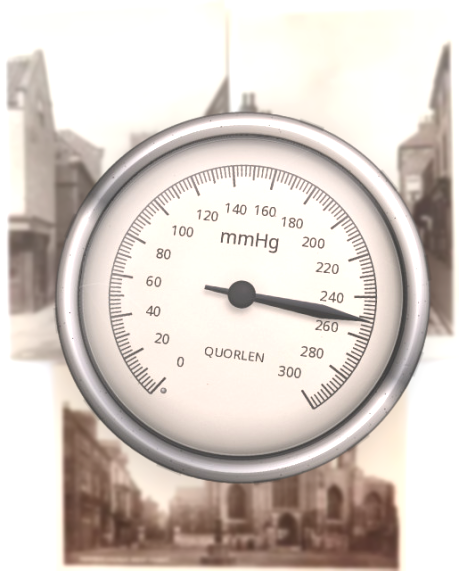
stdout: 252 mmHg
